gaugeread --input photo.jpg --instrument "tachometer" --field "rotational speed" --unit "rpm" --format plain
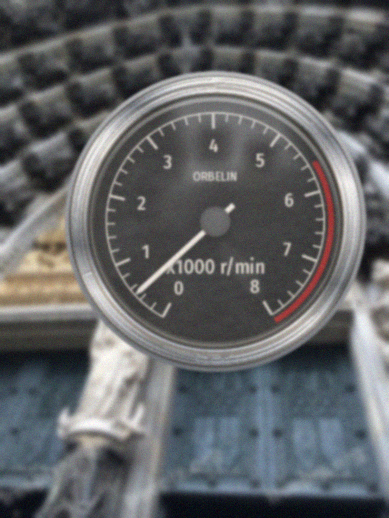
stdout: 500 rpm
